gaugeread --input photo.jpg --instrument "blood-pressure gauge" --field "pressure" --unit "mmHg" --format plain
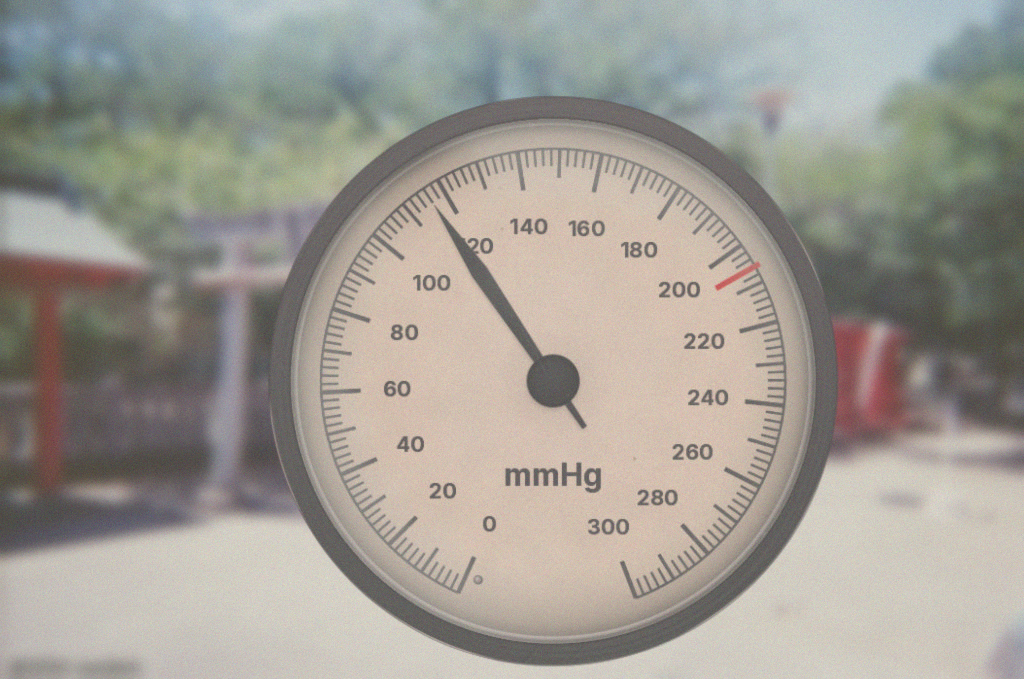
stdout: 116 mmHg
